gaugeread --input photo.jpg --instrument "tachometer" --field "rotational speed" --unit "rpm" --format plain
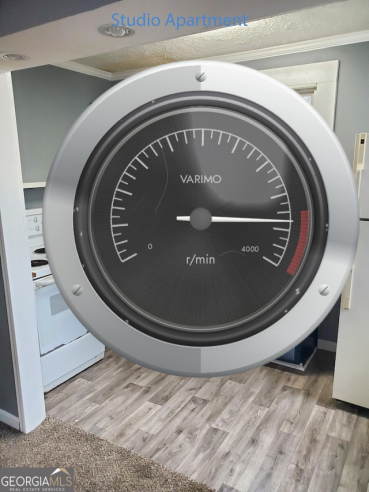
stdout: 3500 rpm
